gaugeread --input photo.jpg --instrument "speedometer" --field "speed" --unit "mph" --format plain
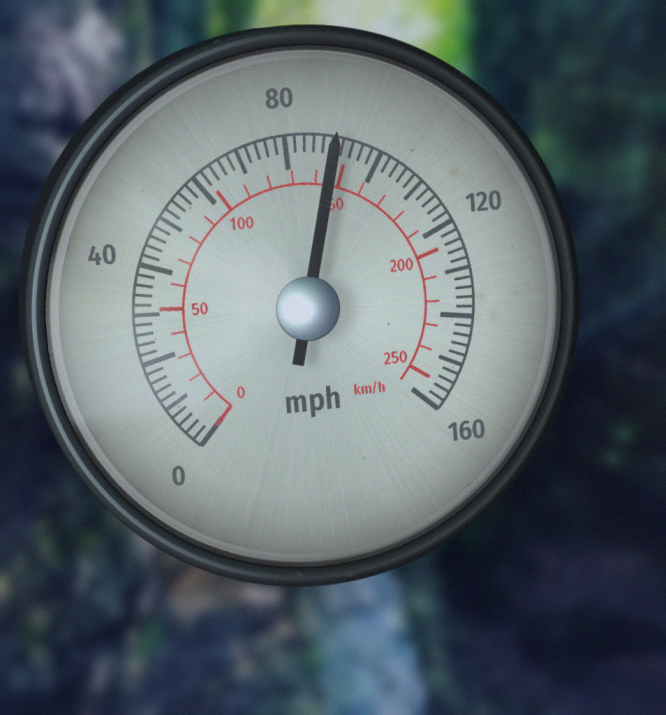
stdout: 90 mph
